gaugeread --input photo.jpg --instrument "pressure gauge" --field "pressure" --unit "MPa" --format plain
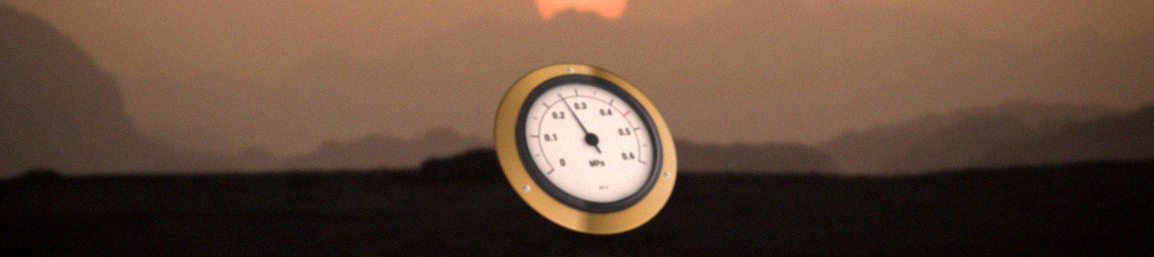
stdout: 0.25 MPa
